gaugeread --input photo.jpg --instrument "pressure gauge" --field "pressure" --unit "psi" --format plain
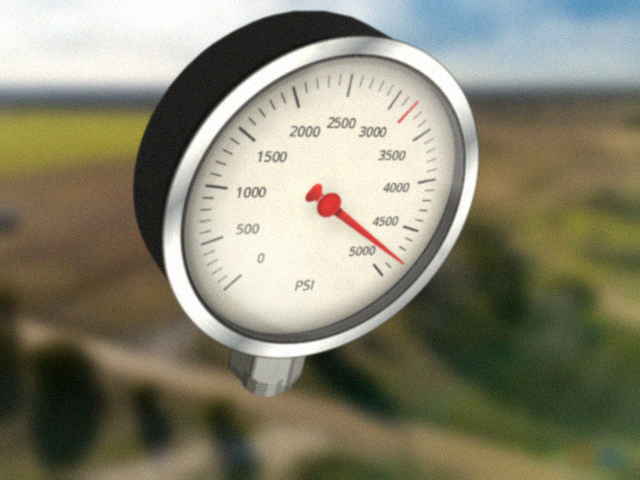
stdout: 4800 psi
